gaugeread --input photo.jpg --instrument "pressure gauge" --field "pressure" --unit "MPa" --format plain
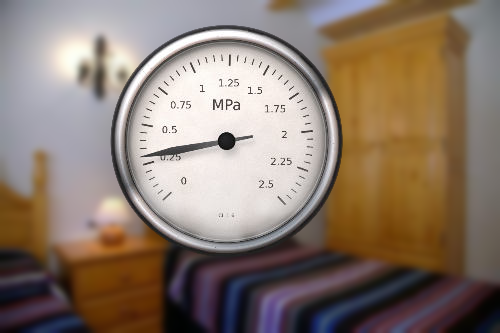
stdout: 0.3 MPa
